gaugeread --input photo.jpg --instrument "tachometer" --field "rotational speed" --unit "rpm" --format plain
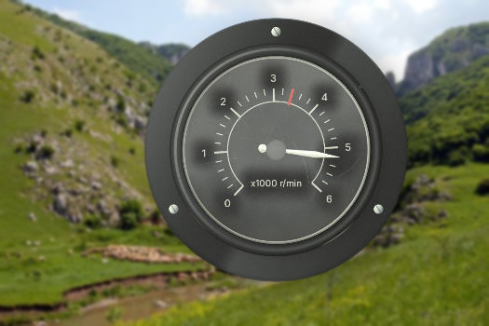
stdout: 5200 rpm
